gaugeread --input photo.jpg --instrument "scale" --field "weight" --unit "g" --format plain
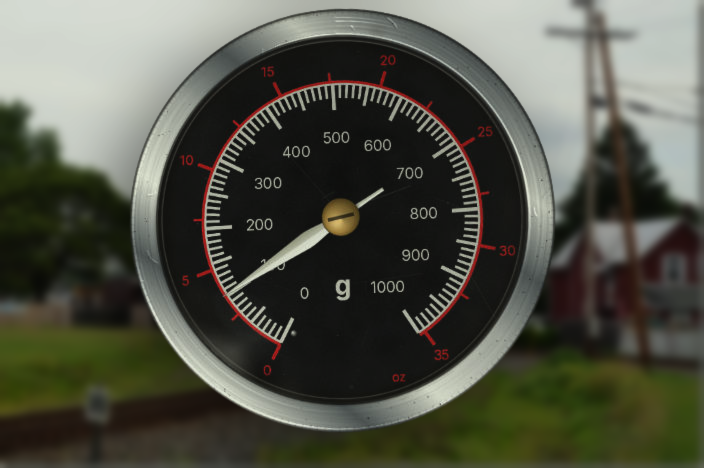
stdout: 100 g
